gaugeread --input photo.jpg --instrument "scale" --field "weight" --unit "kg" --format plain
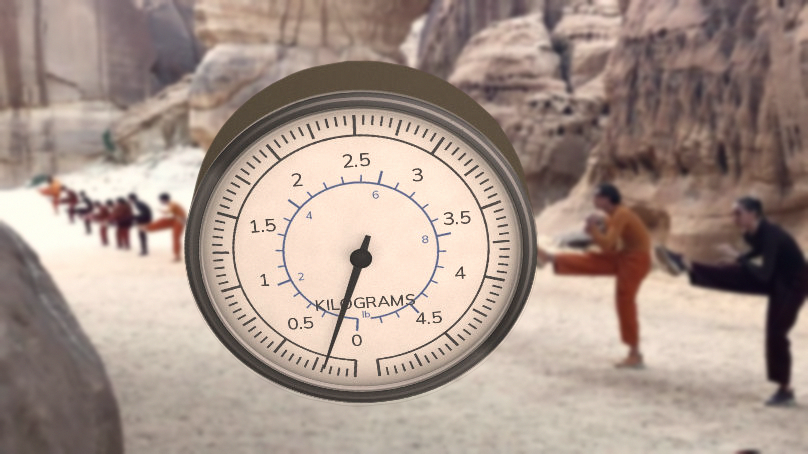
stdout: 0.2 kg
